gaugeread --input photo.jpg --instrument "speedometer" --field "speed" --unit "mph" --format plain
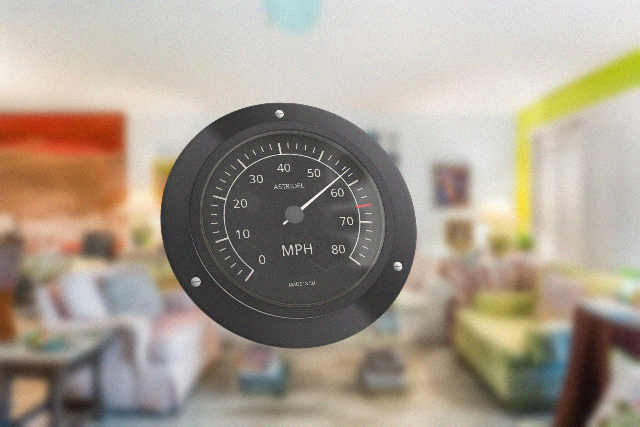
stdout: 57 mph
